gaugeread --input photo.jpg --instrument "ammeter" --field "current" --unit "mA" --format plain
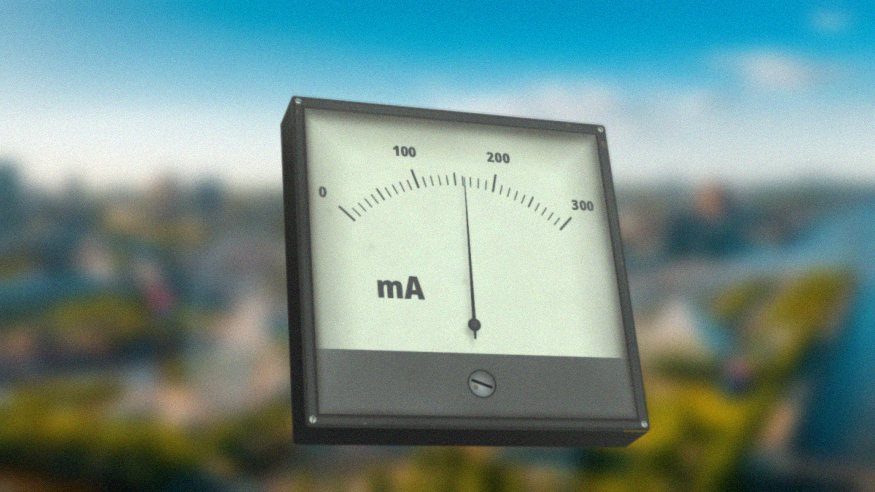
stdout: 160 mA
